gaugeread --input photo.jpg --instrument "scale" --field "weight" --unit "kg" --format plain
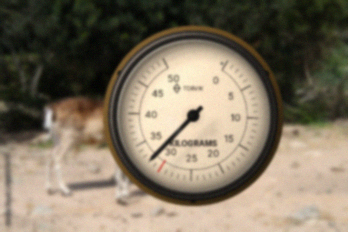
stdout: 32 kg
